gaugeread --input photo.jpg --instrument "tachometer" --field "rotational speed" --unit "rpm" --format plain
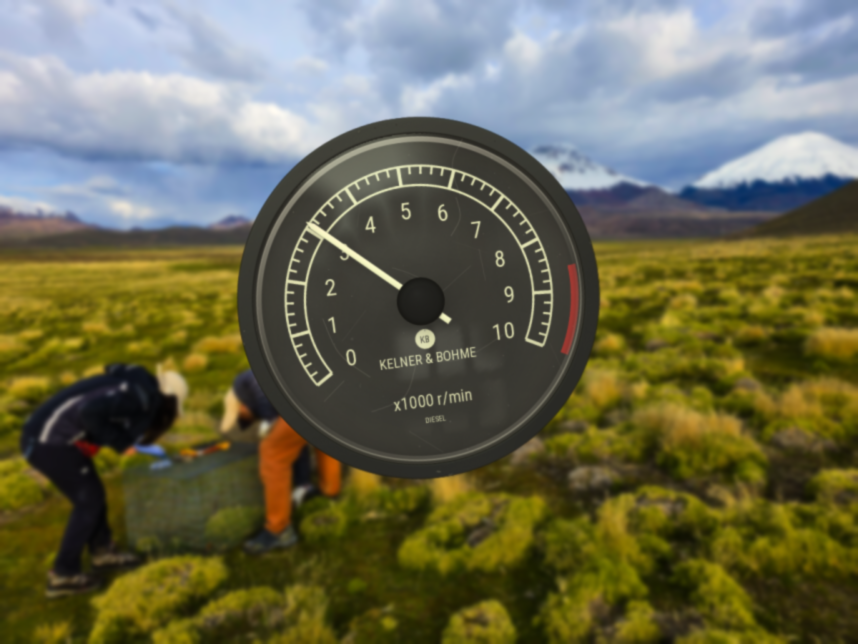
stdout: 3100 rpm
